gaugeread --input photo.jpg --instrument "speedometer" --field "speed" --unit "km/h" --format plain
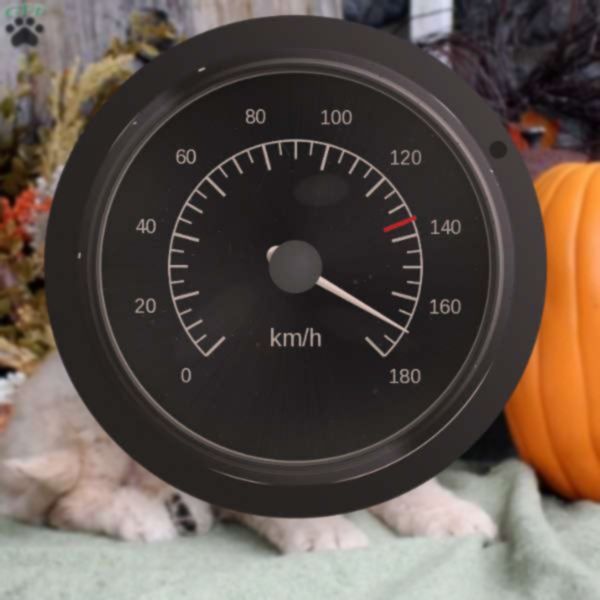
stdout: 170 km/h
